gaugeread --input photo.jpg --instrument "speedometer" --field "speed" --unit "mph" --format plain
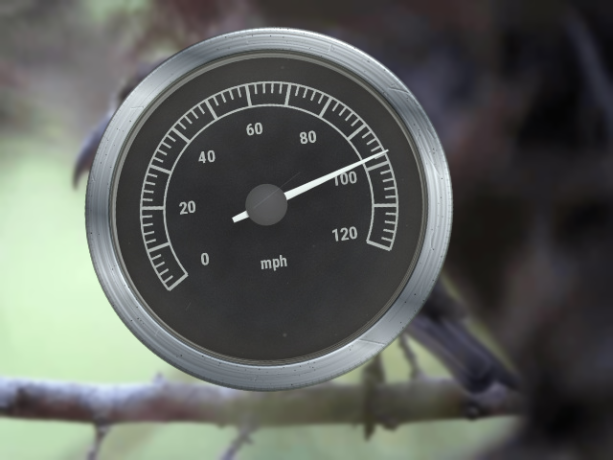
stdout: 98 mph
